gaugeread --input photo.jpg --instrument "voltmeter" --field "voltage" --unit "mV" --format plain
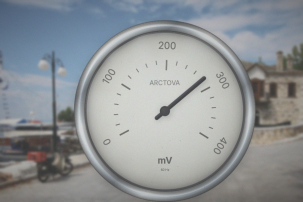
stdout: 280 mV
